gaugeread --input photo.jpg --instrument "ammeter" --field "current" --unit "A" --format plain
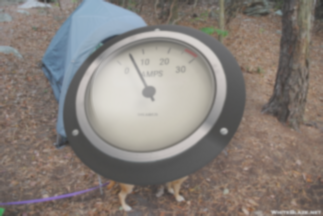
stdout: 5 A
